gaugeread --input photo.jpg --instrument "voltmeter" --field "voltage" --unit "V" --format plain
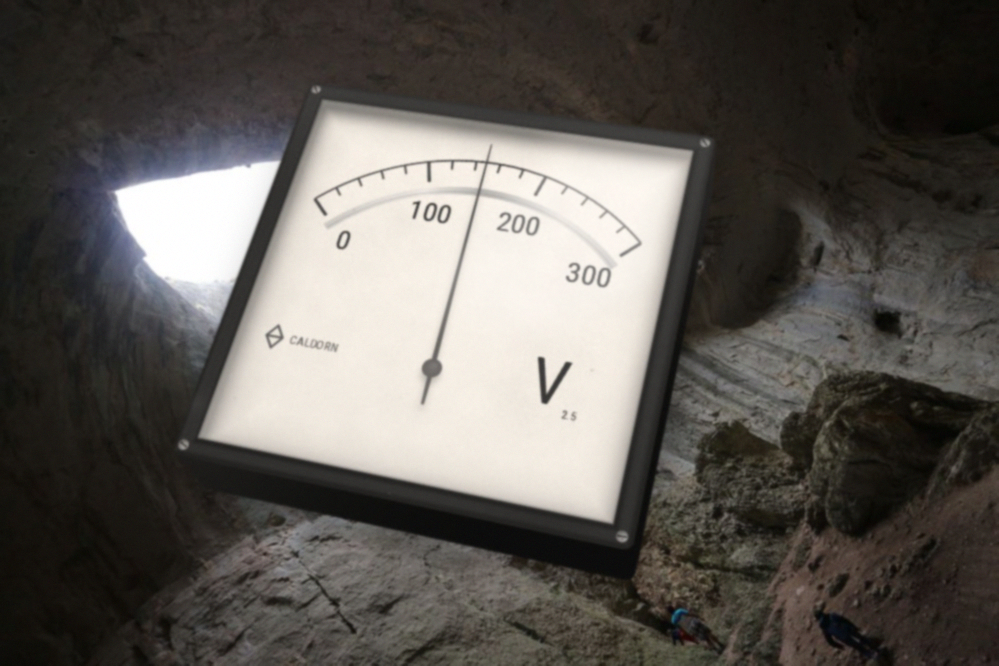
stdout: 150 V
